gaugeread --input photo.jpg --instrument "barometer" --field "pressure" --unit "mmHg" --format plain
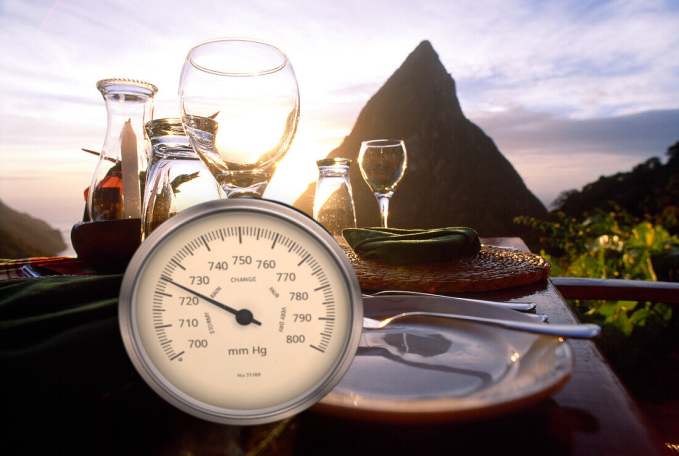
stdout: 725 mmHg
